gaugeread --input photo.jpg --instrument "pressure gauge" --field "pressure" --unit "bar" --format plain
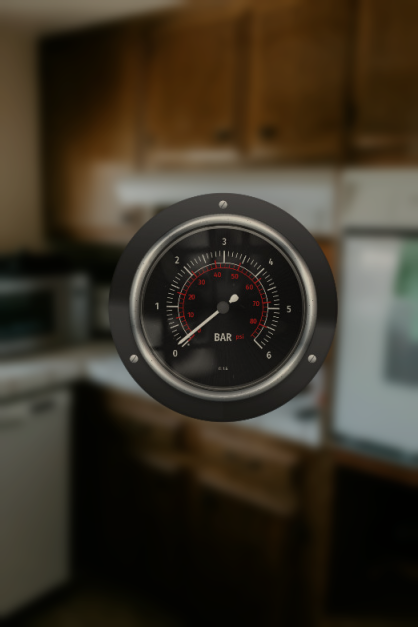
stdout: 0.1 bar
